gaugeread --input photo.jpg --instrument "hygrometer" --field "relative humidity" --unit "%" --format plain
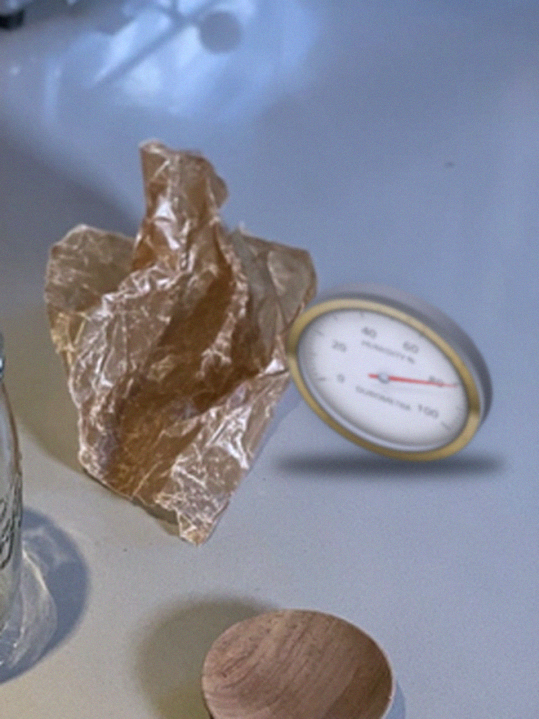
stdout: 80 %
